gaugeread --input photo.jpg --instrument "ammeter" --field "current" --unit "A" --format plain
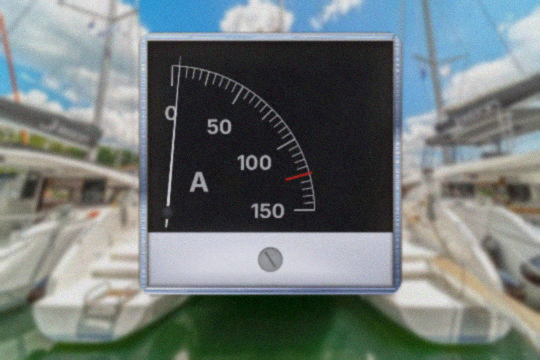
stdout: 5 A
